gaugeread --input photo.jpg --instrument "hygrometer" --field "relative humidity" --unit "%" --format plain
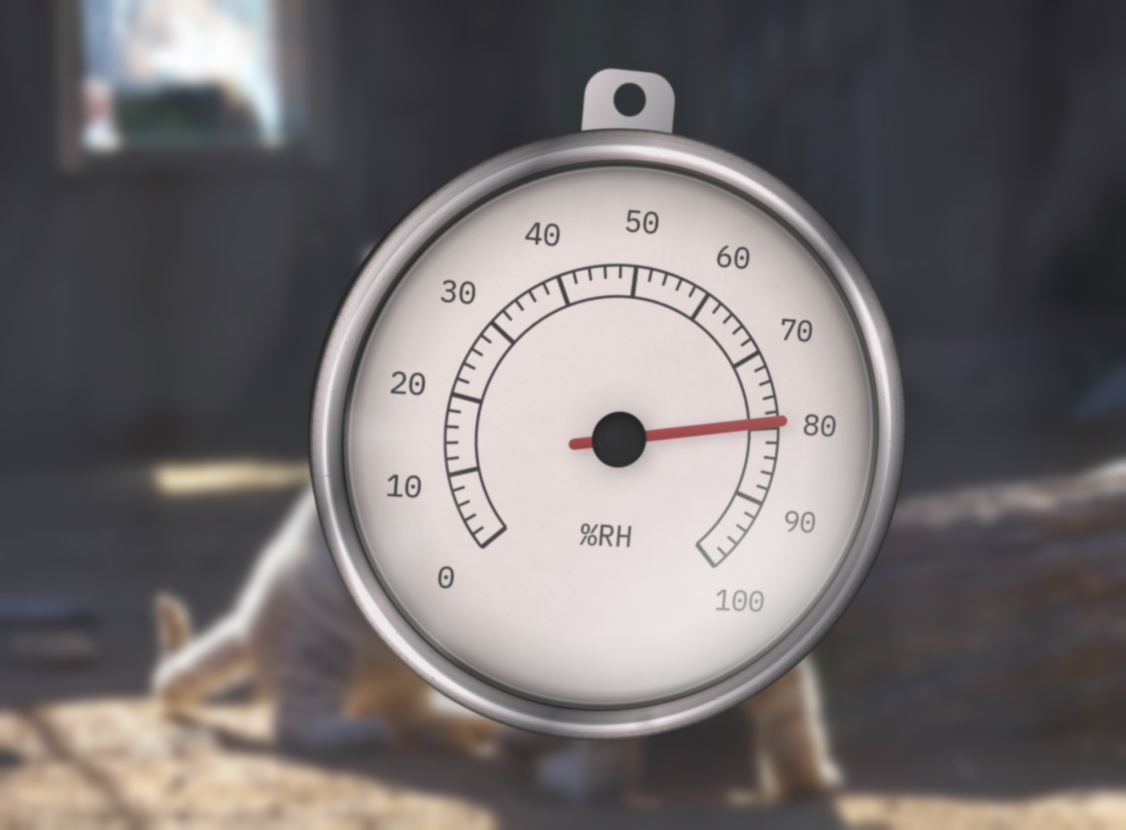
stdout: 79 %
